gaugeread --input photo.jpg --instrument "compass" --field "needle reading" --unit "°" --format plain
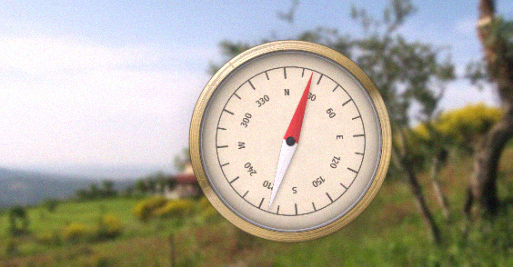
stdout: 22.5 °
